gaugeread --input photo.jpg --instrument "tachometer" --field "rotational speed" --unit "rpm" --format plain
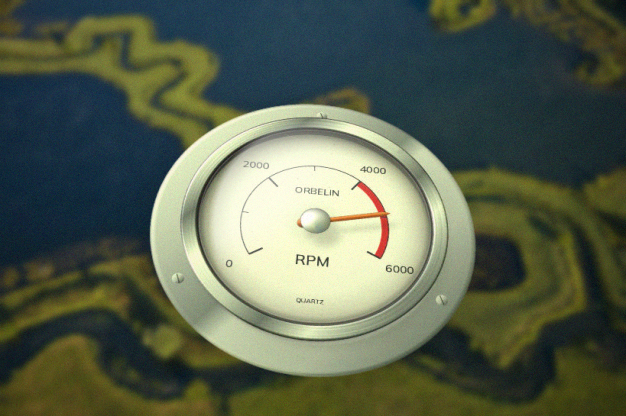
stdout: 5000 rpm
